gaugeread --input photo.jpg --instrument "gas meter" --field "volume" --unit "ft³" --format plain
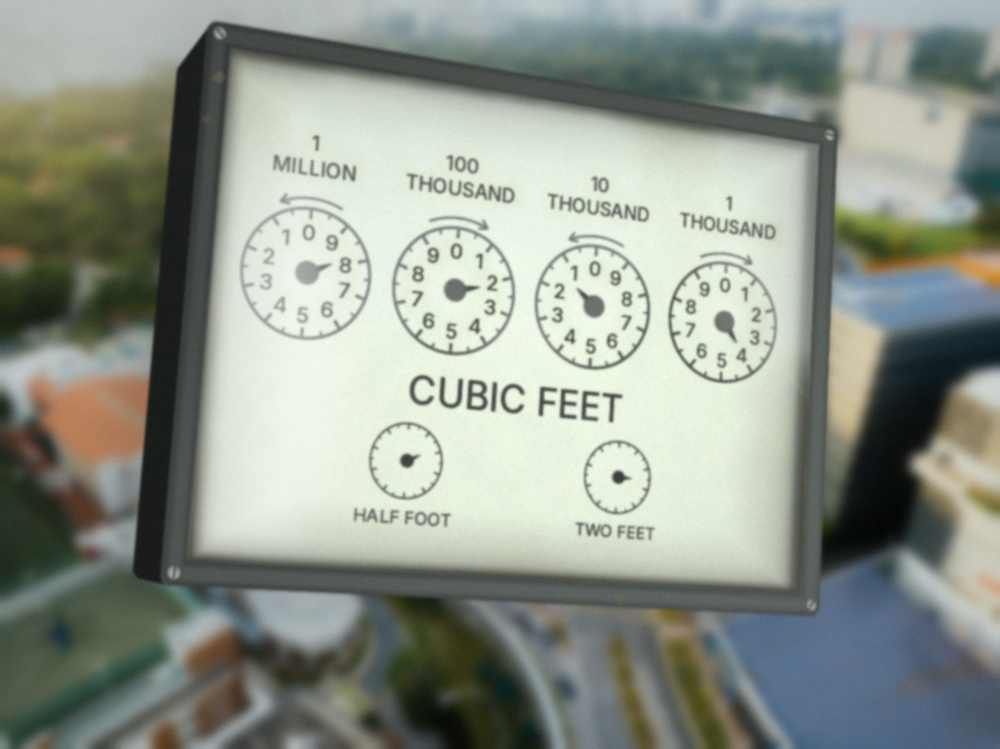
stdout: 821400 ft³
